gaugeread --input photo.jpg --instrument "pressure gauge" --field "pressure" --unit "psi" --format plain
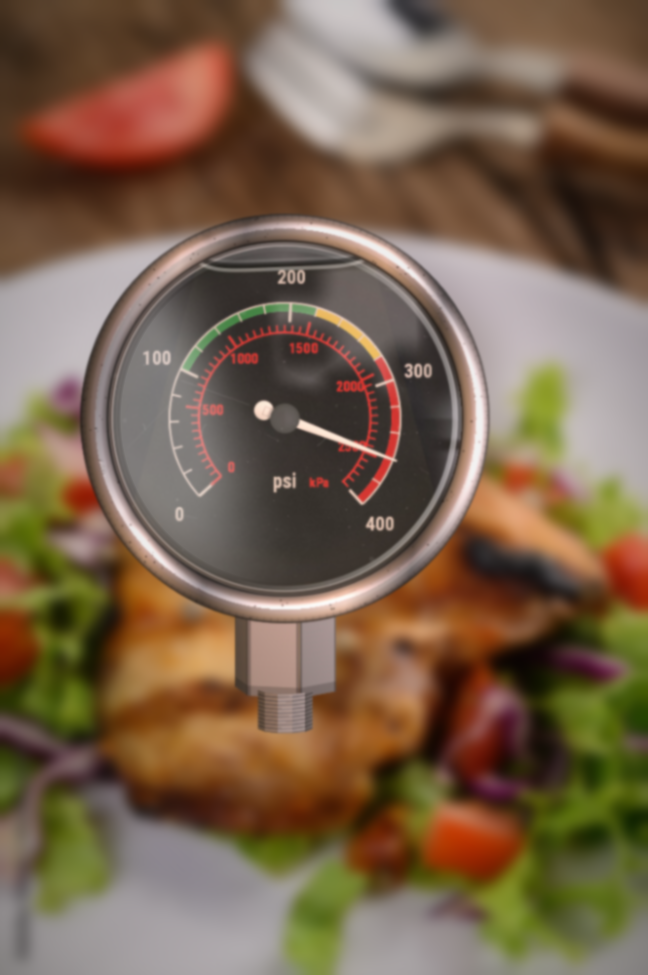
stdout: 360 psi
